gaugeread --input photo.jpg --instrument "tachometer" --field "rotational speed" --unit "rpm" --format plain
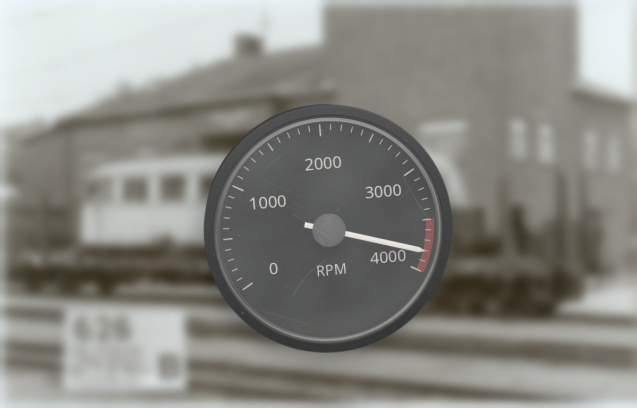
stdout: 3800 rpm
